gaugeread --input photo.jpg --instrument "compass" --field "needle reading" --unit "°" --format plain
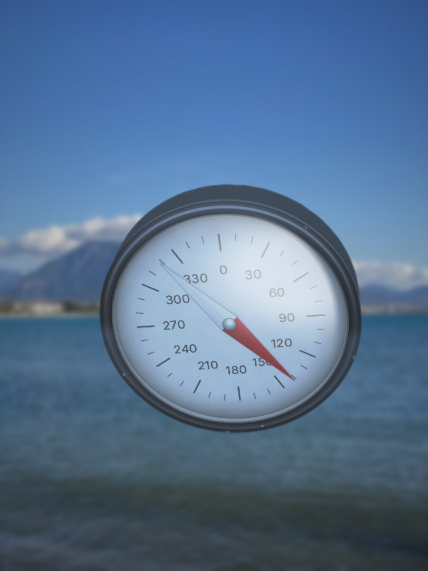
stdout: 140 °
